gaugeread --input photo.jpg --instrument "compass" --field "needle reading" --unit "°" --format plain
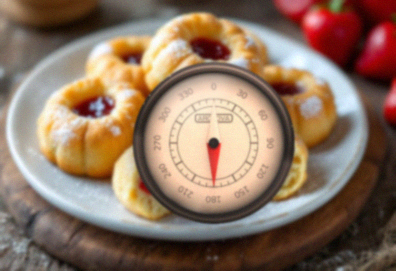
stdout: 180 °
